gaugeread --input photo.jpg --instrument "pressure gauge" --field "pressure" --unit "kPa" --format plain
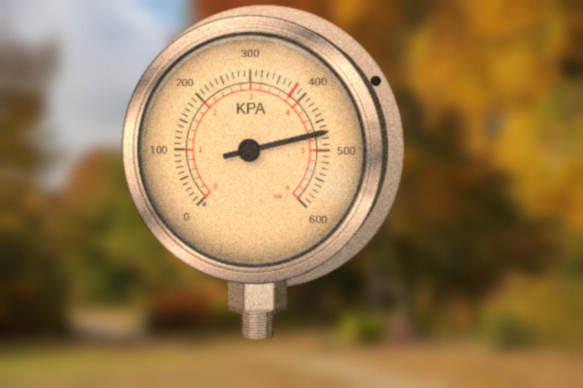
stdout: 470 kPa
